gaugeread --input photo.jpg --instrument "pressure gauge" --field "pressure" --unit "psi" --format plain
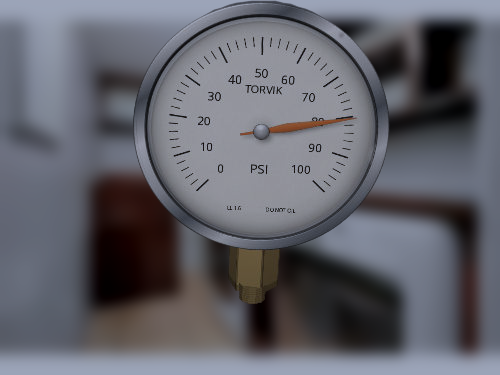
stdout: 80 psi
